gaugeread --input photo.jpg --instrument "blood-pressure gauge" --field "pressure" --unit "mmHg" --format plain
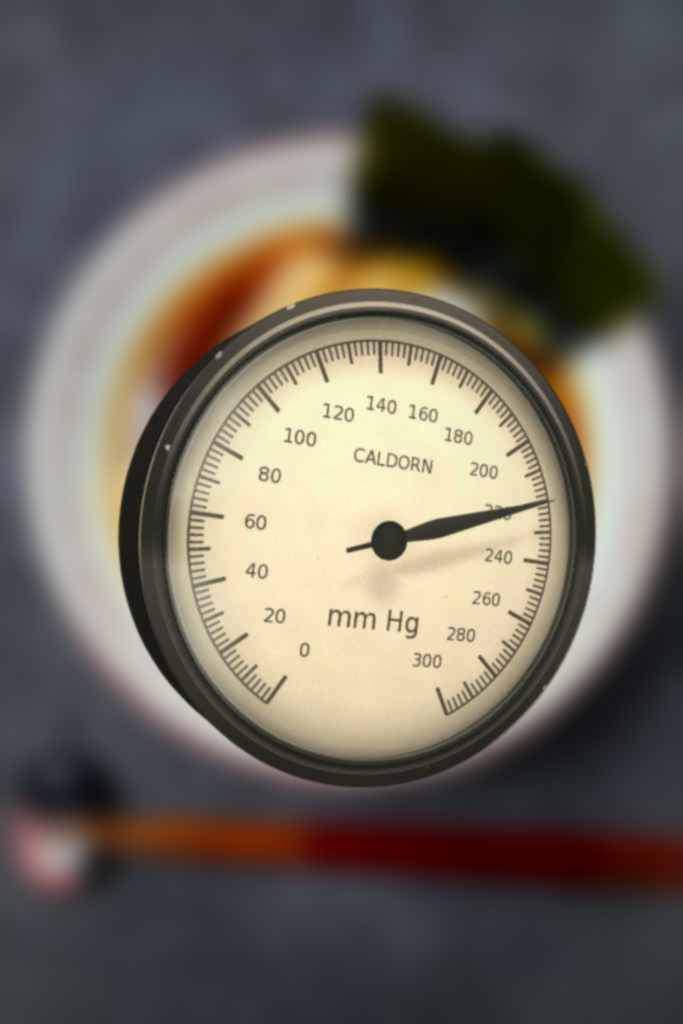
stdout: 220 mmHg
